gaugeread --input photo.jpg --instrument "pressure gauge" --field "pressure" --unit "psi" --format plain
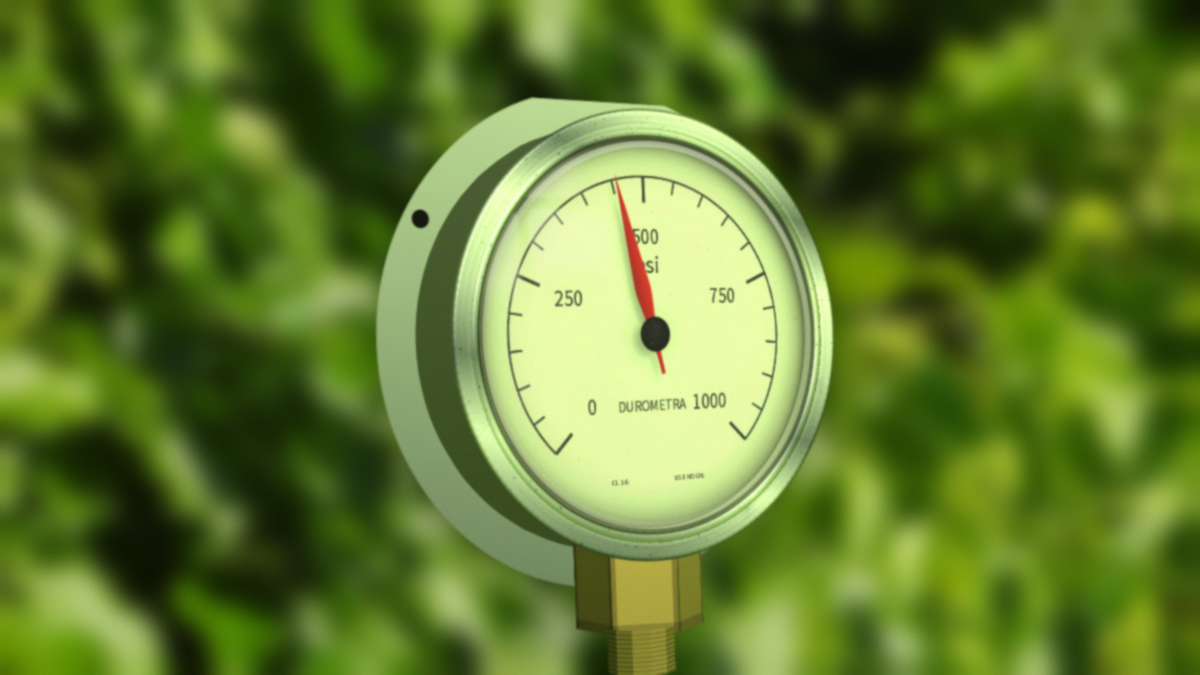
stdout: 450 psi
